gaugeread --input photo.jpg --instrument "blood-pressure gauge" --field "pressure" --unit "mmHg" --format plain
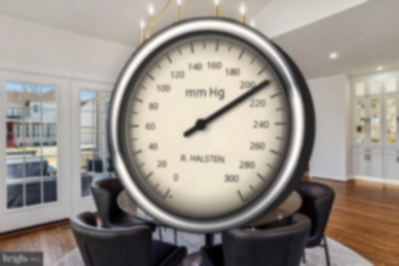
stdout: 210 mmHg
